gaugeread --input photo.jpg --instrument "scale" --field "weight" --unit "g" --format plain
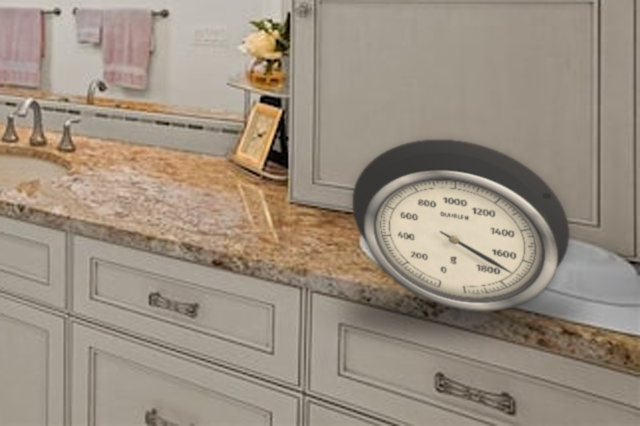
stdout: 1700 g
